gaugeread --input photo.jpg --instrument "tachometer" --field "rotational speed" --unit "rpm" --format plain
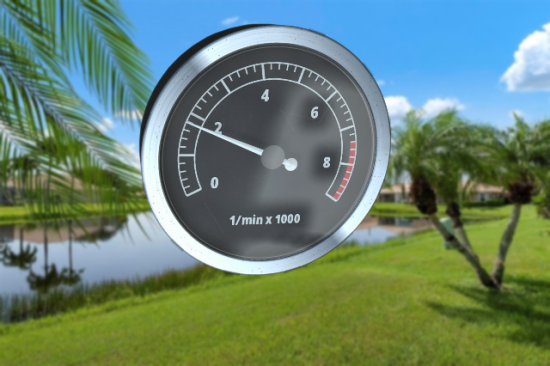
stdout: 1800 rpm
